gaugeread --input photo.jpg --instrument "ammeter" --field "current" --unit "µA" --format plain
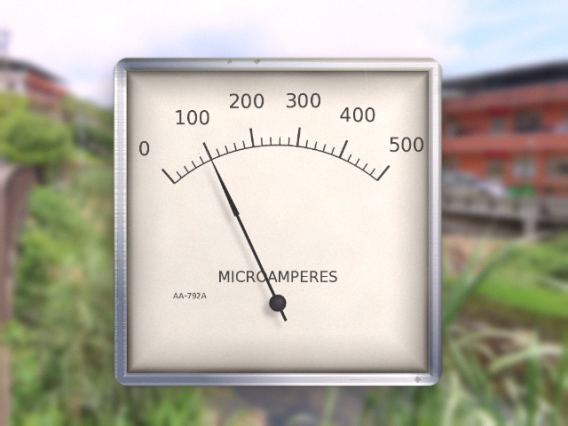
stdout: 100 µA
